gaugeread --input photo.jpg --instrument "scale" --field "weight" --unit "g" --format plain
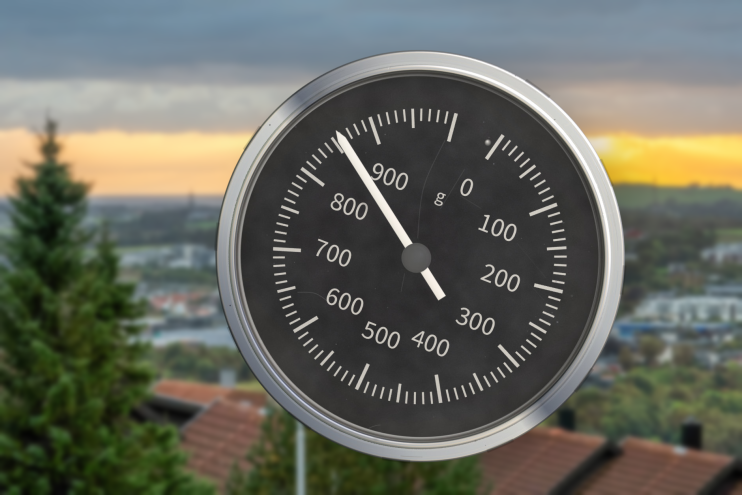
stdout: 860 g
